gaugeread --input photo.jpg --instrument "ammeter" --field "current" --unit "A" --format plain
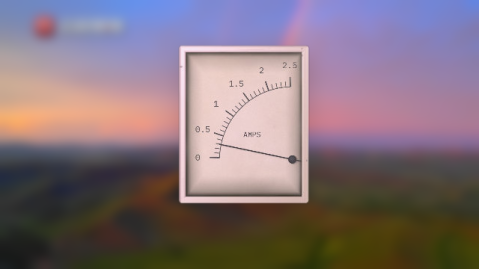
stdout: 0.3 A
